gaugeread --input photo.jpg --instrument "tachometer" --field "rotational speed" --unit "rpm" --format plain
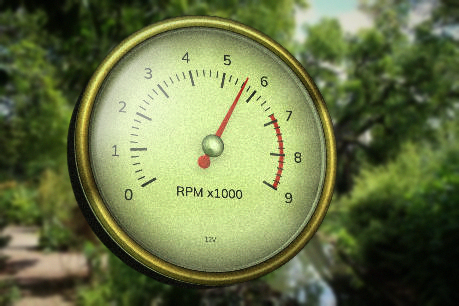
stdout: 5600 rpm
